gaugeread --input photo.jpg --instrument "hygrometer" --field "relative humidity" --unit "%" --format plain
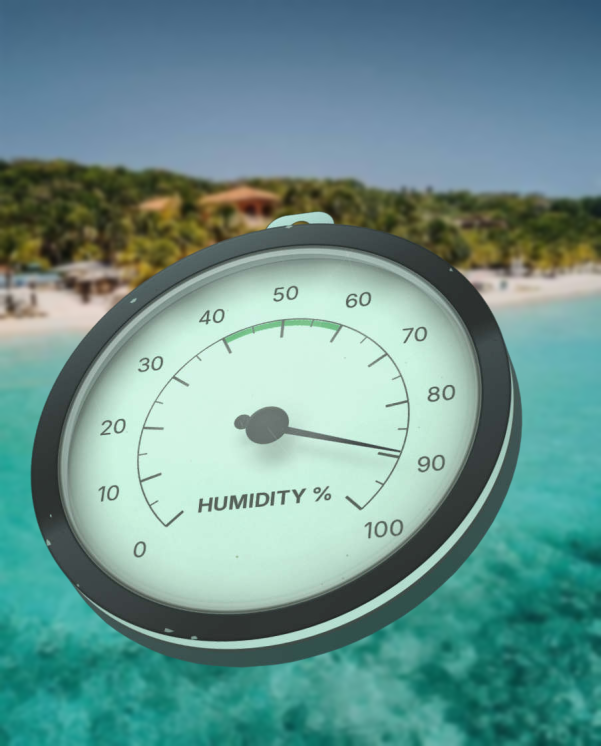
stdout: 90 %
